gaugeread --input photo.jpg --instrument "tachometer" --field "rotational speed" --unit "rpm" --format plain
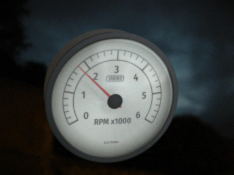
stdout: 1800 rpm
